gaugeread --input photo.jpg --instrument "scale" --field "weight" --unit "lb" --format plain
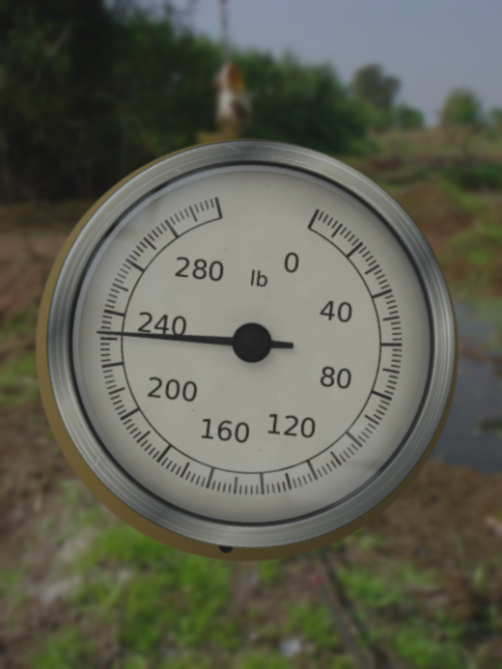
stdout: 232 lb
